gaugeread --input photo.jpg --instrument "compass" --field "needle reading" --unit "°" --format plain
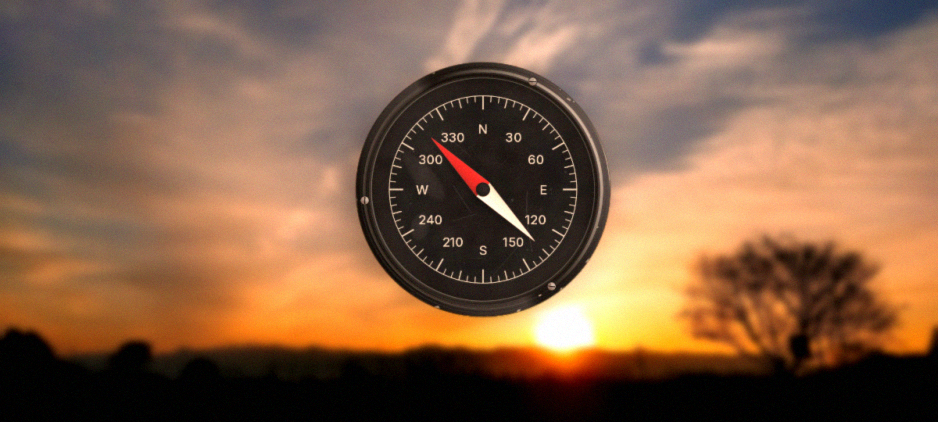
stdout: 315 °
